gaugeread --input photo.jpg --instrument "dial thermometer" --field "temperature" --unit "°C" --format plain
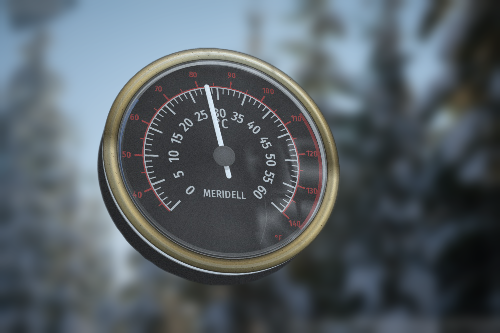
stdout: 28 °C
